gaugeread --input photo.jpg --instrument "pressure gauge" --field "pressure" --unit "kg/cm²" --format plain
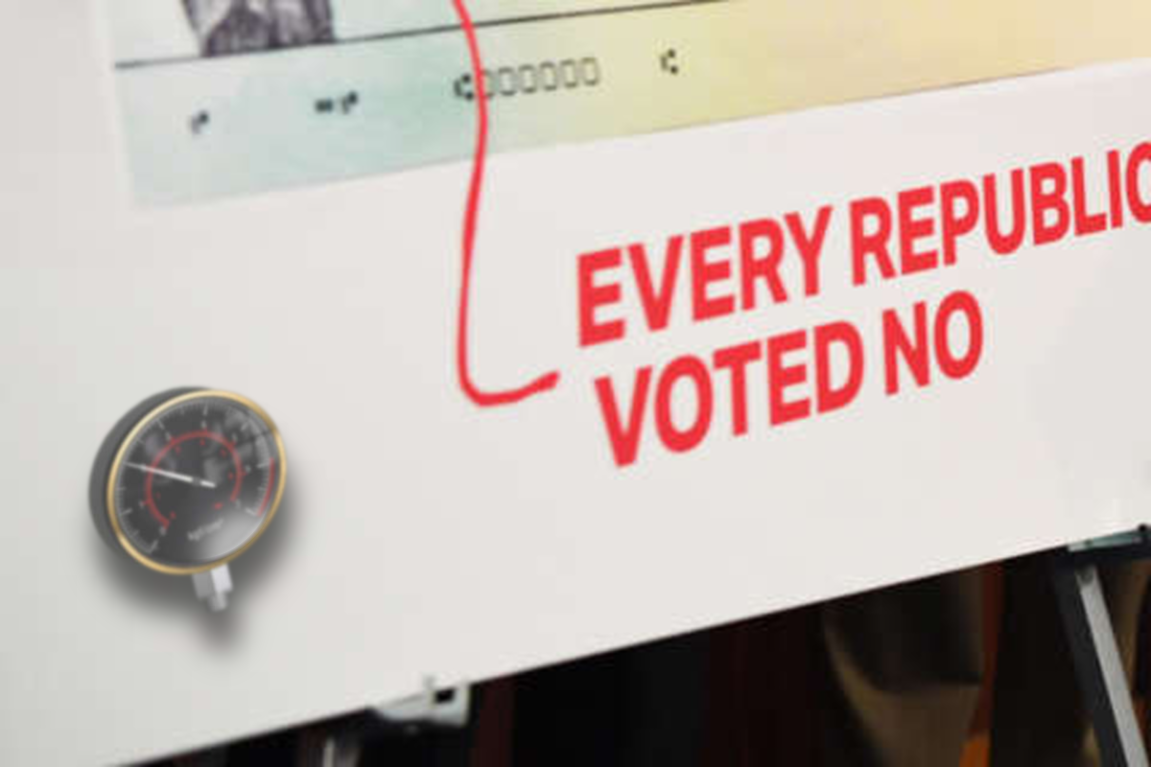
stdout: 2 kg/cm²
